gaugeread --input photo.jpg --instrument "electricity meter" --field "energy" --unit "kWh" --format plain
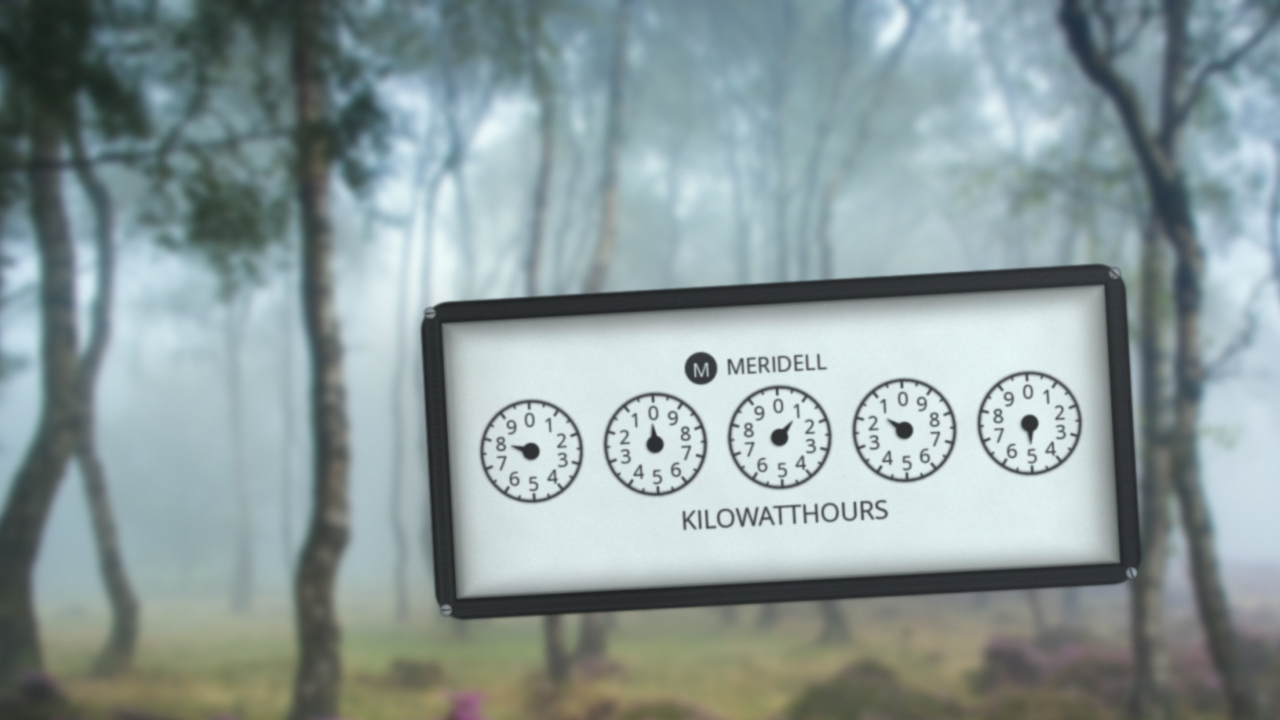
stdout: 80115 kWh
